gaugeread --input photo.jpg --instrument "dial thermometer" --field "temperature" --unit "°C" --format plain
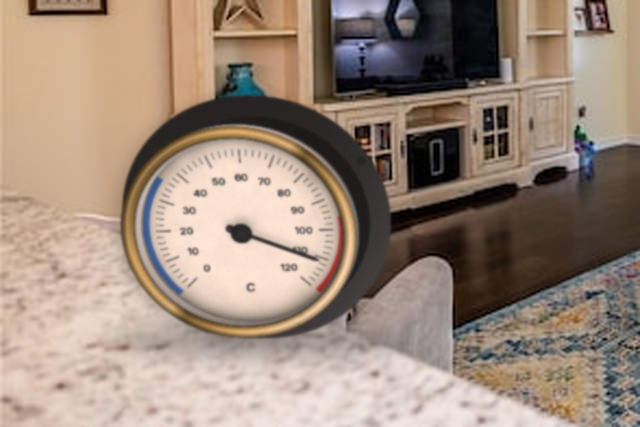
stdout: 110 °C
